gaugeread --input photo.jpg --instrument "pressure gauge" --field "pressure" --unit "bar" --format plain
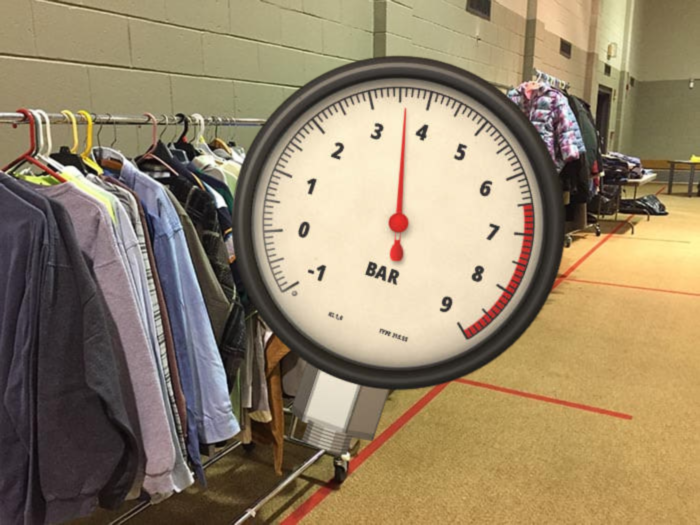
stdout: 3.6 bar
